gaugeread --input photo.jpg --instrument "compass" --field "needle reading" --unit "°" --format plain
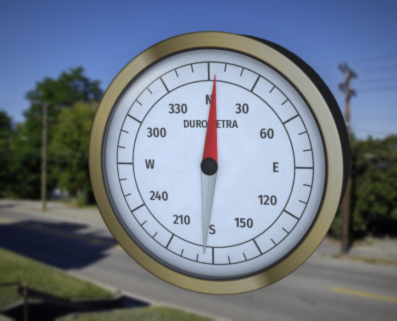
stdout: 5 °
